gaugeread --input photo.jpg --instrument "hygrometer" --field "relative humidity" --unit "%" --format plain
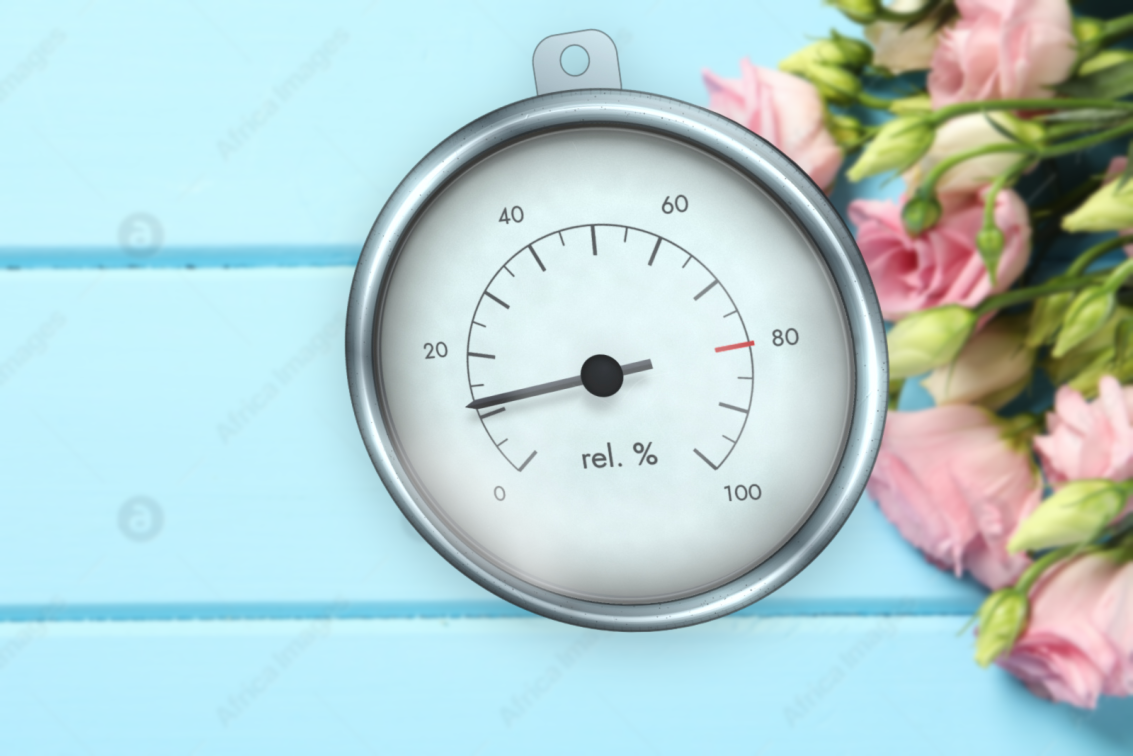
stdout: 12.5 %
